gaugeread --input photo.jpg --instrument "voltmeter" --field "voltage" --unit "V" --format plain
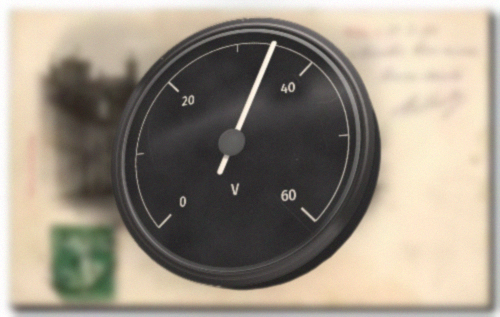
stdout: 35 V
